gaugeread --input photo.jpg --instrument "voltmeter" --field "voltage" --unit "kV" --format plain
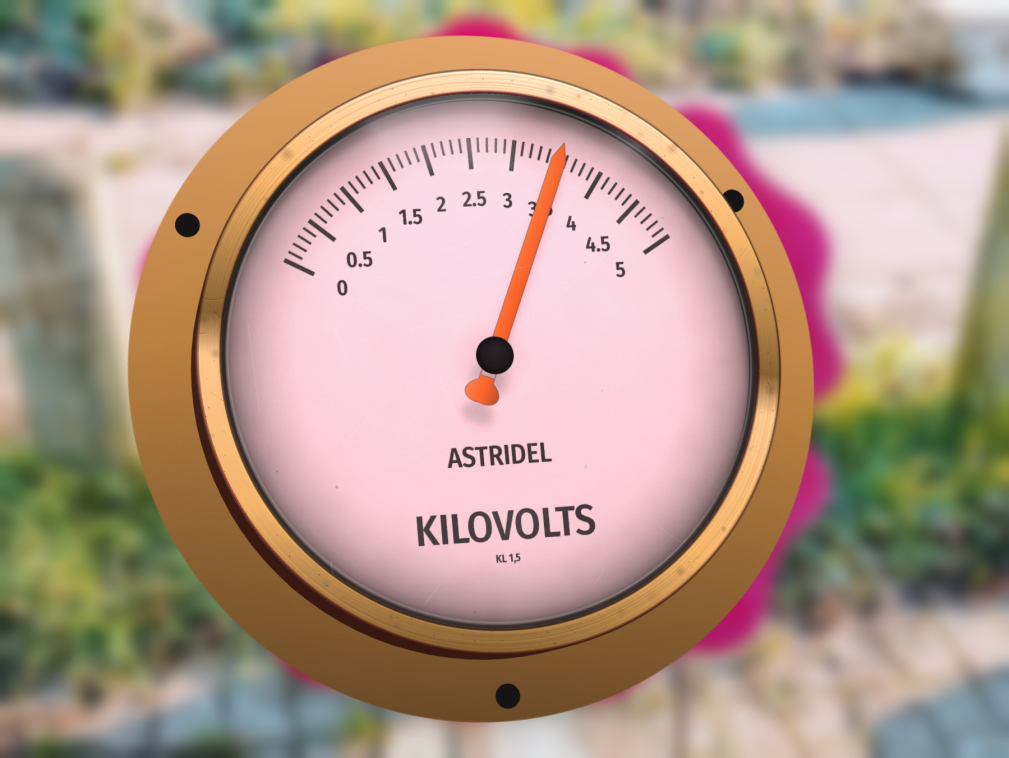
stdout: 3.5 kV
